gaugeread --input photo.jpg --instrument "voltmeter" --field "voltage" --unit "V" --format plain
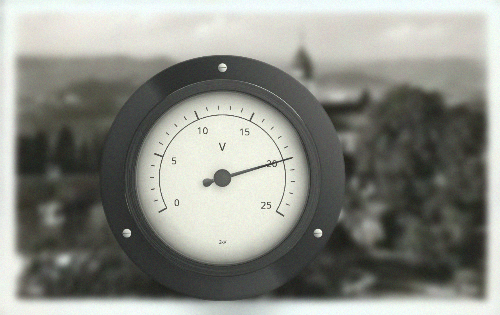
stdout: 20 V
